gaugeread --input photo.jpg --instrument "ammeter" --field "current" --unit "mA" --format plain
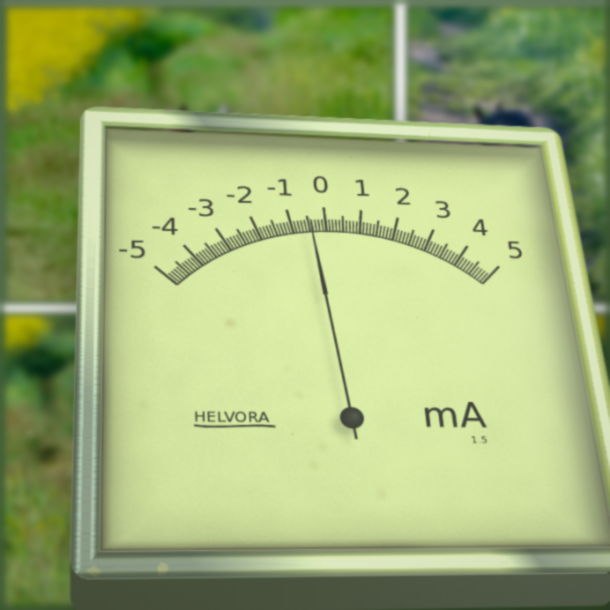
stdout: -0.5 mA
